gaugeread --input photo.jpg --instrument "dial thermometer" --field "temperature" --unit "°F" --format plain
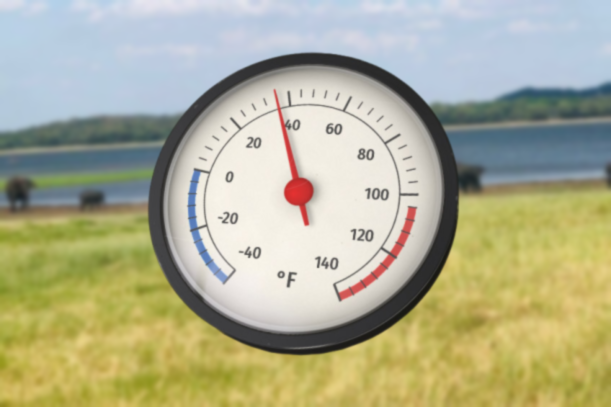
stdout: 36 °F
